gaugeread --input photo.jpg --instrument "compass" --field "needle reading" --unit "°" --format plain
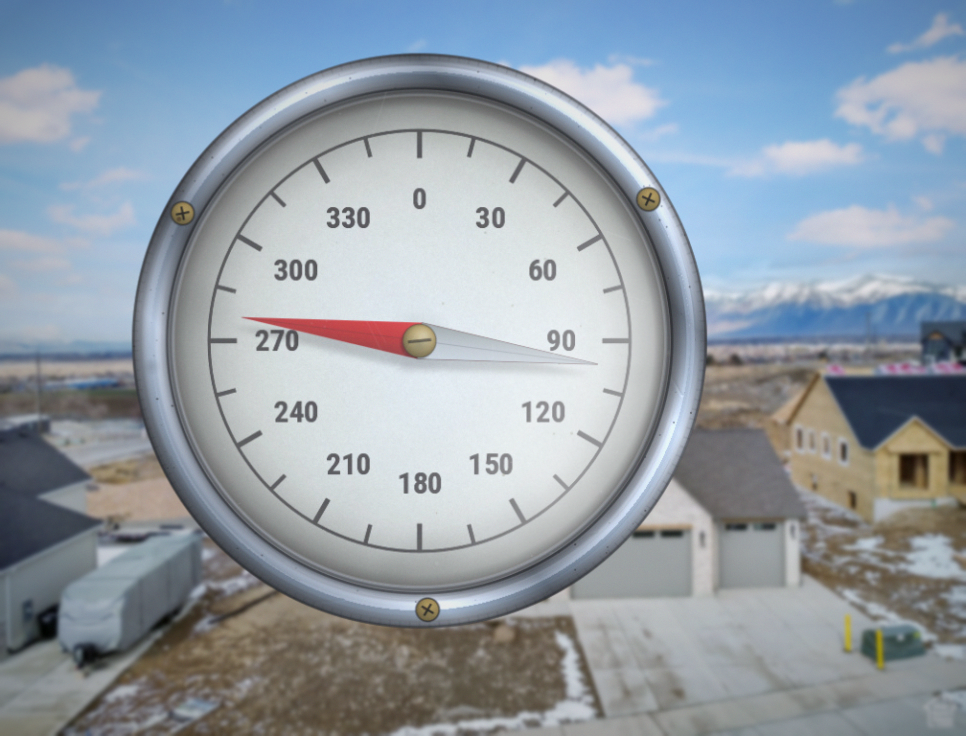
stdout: 277.5 °
